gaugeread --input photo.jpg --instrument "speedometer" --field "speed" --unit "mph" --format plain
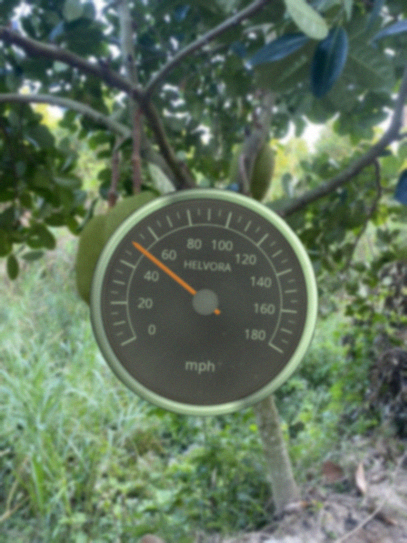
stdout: 50 mph
